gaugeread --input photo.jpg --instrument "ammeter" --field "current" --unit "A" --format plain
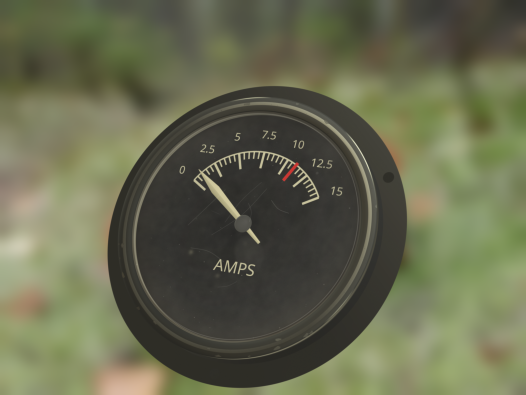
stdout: 1 A
